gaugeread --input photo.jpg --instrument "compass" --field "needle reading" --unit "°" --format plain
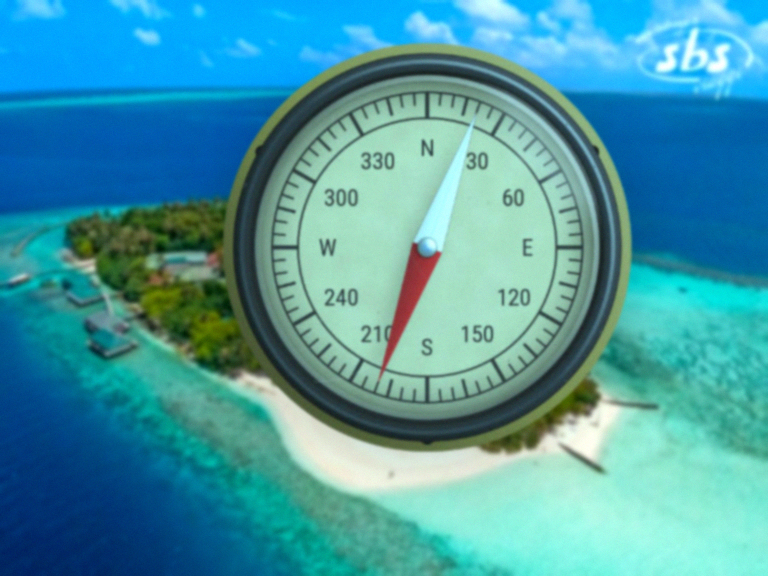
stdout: 200 °
